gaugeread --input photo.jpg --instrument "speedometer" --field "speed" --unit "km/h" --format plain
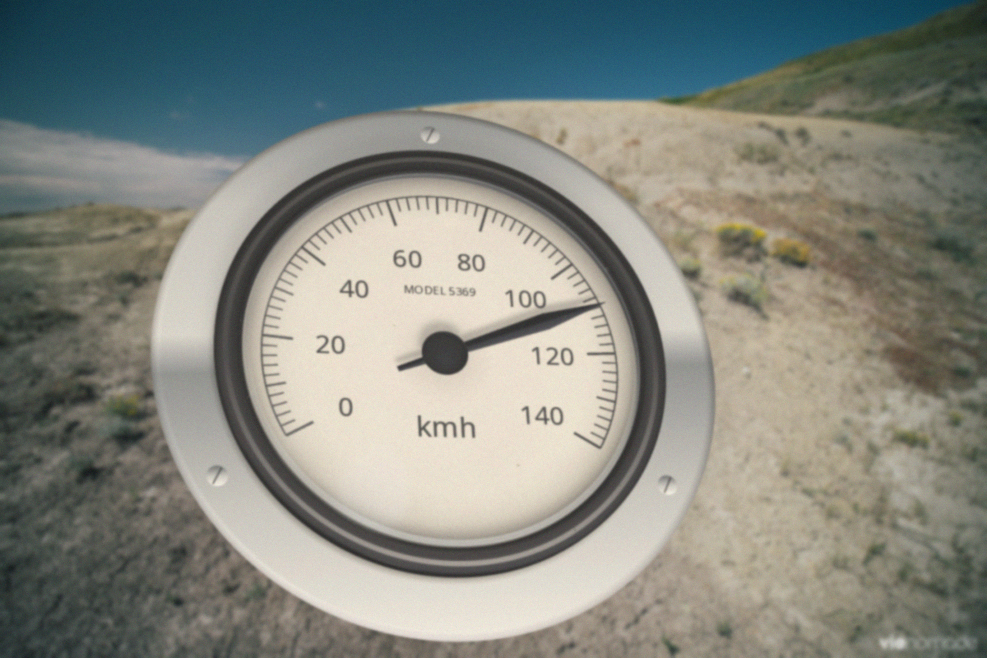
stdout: 110 km/h
